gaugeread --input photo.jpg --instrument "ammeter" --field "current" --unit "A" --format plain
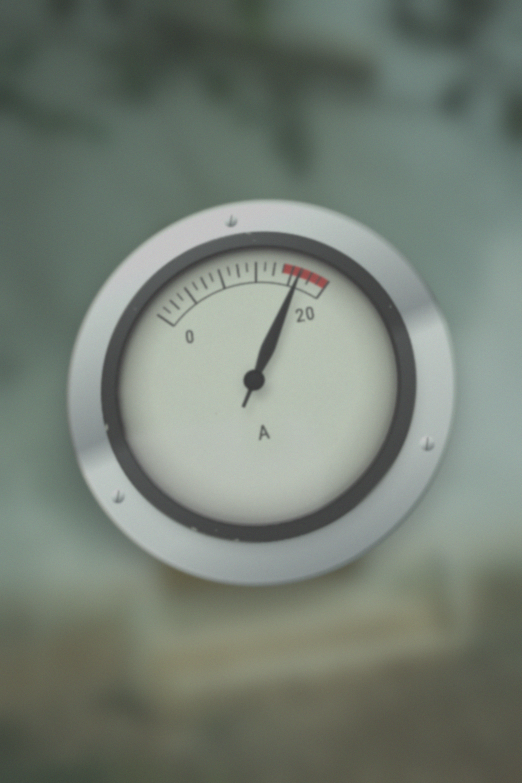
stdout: 17 A
